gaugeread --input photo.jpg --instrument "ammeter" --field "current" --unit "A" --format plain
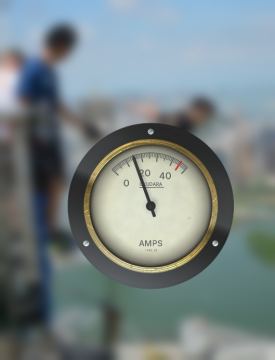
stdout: 15 A
